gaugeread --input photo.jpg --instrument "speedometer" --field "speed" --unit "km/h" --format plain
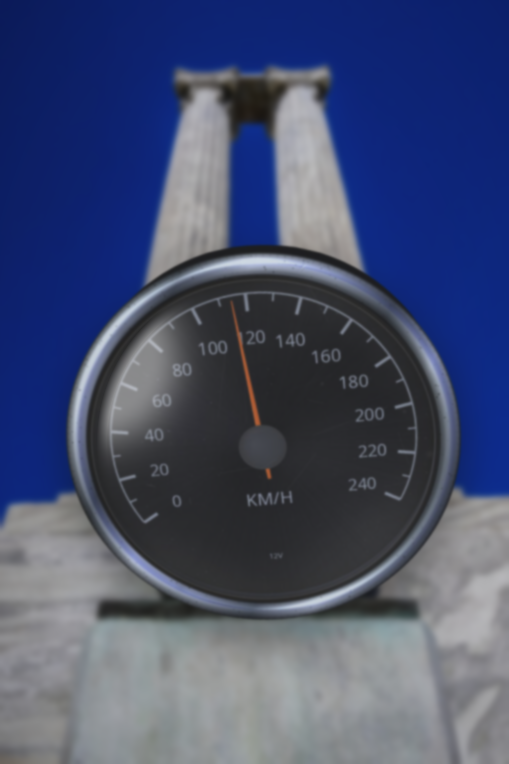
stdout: 115 km/h
